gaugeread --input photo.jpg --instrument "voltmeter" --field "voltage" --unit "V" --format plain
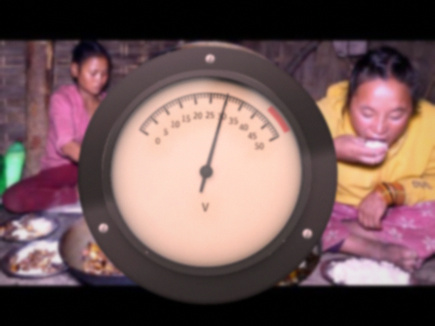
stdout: 30 V
